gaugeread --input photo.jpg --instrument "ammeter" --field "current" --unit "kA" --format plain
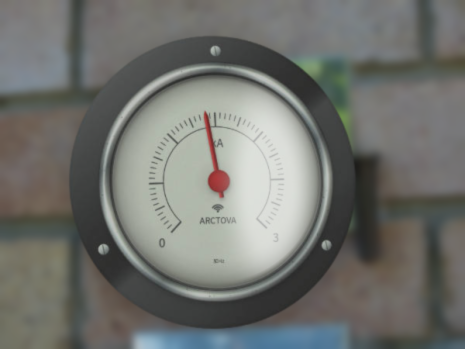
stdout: 1.4 kA
